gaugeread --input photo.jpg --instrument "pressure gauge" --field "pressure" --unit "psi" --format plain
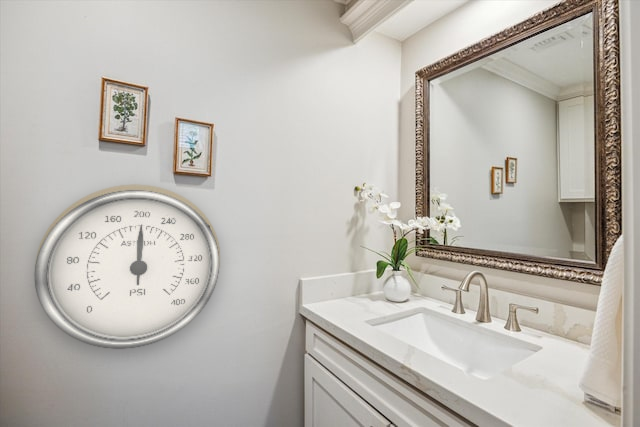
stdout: 200 psi
